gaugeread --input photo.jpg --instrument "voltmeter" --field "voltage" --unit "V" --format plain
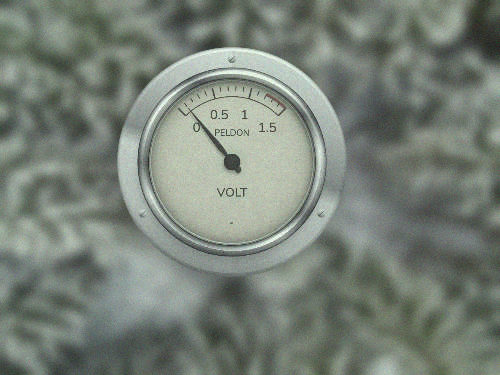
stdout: 0.1 V
